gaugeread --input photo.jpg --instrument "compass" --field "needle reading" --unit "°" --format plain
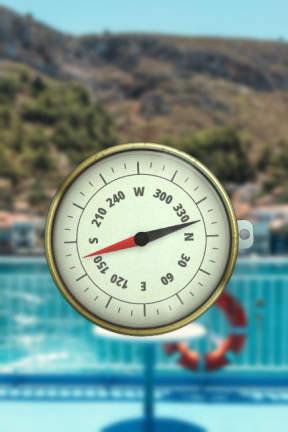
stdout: 165 °
